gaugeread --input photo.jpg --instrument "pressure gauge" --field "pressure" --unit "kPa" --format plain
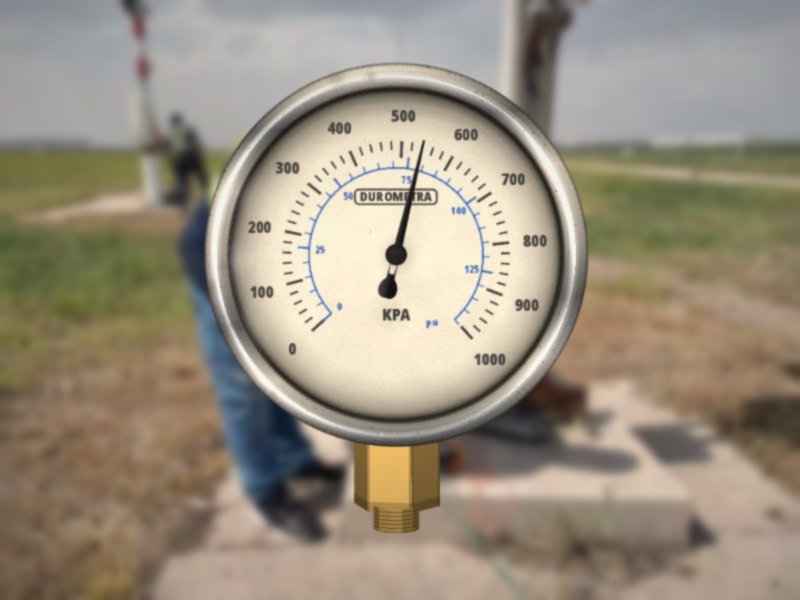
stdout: 540 kPa
